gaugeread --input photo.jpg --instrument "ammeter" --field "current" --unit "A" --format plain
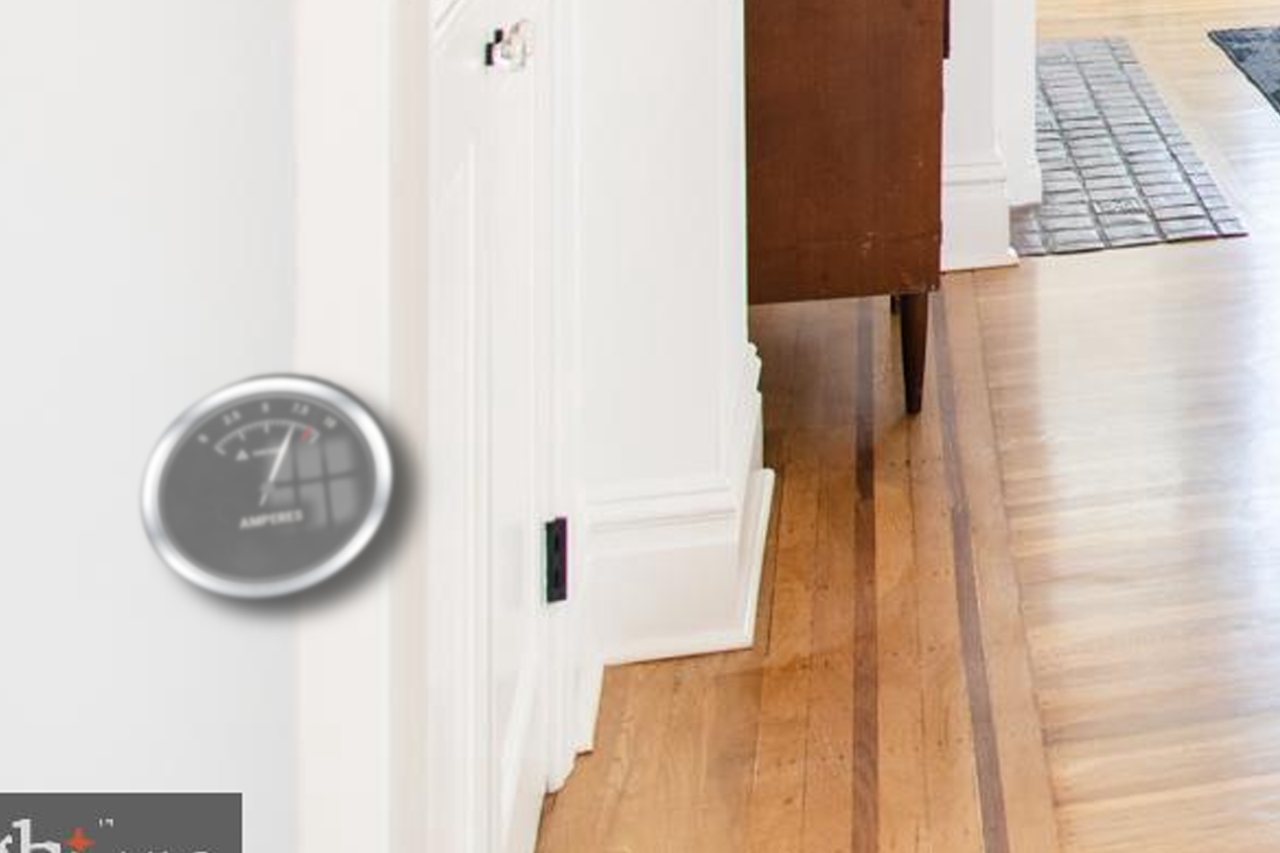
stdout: 7.5 A
